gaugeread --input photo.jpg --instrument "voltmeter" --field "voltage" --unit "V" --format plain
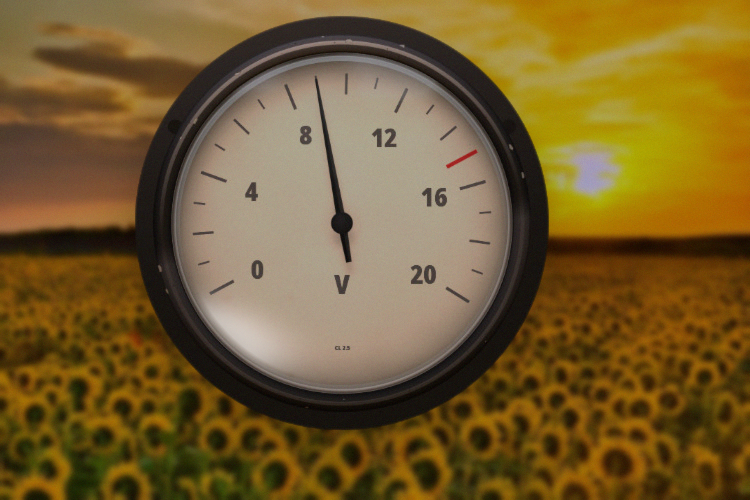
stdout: 9 V
